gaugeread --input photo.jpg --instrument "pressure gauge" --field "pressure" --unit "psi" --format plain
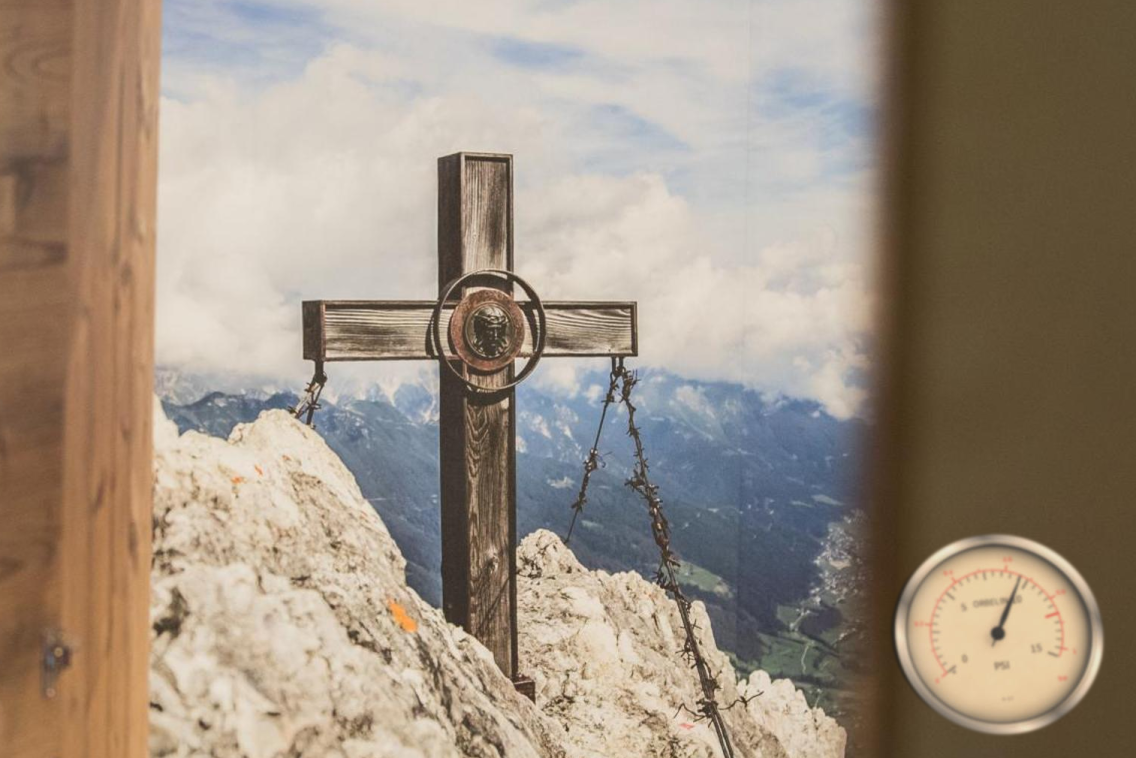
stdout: 9.5 psi
